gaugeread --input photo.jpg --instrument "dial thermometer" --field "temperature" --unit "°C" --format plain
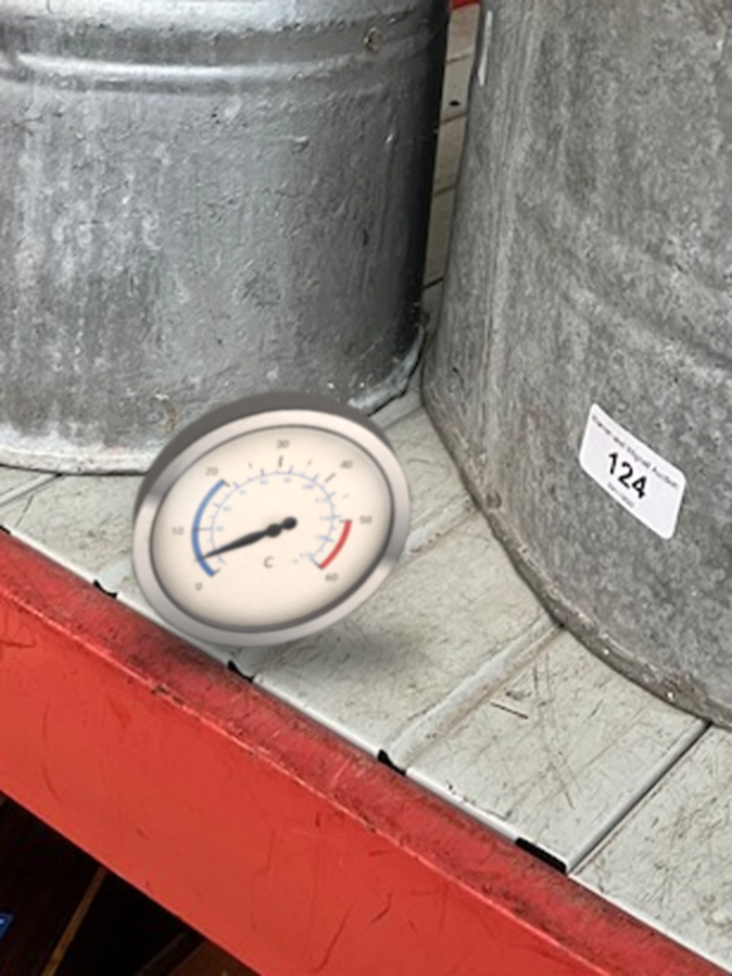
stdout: 5 °C
